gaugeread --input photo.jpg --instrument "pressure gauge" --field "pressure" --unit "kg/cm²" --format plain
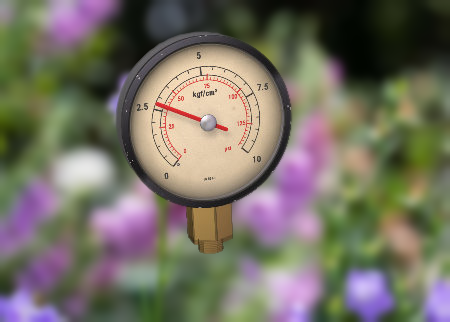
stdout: 2.75 kg/cm²
